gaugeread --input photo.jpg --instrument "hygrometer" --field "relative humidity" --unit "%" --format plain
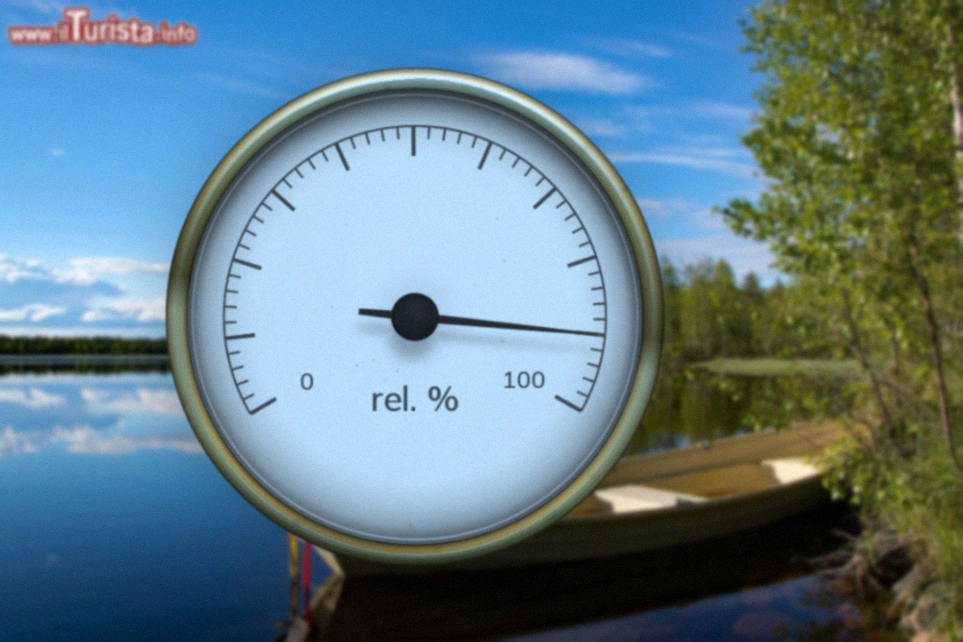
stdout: 90 %
